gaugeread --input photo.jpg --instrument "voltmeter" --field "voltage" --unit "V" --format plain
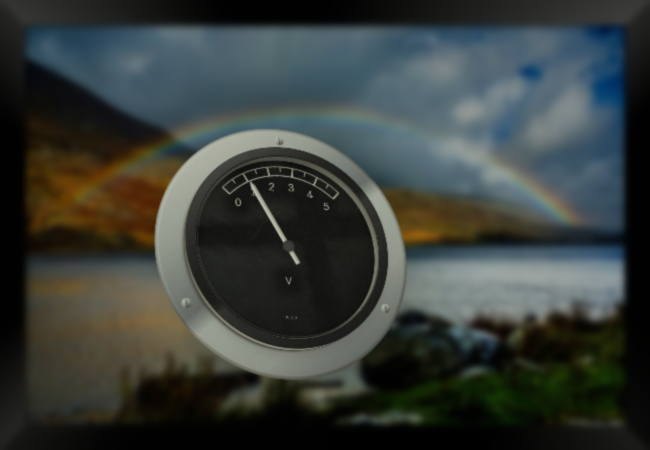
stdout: 1 V
